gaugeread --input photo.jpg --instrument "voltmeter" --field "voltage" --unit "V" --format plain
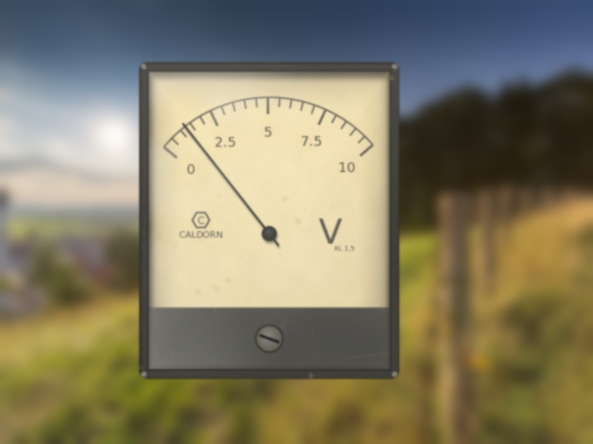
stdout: 1.25 V
